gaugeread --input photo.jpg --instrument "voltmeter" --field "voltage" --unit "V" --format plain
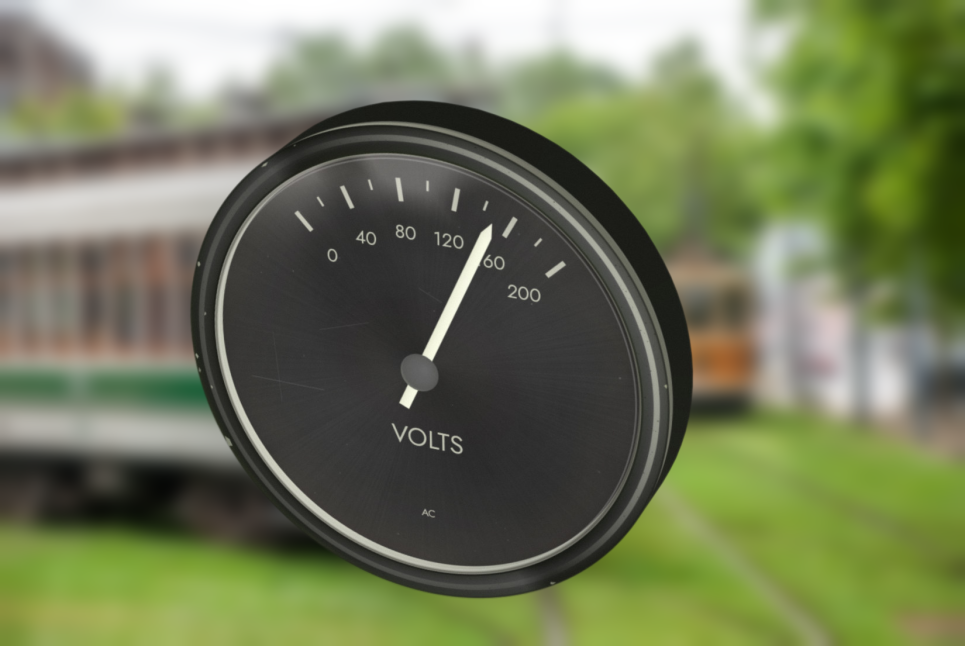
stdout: 150 V
